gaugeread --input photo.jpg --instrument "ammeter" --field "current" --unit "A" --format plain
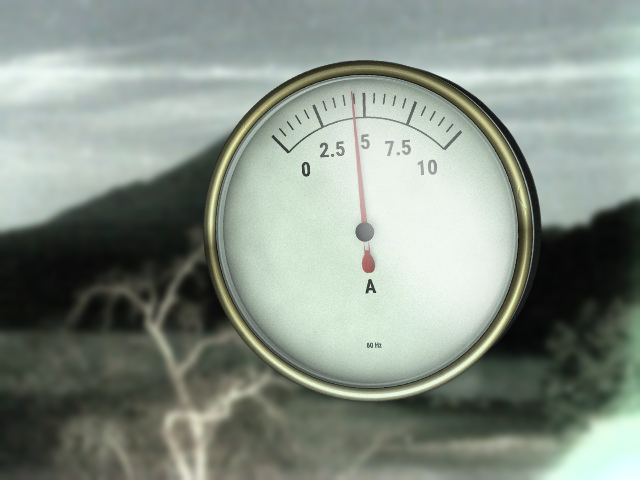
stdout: 4.5 A
